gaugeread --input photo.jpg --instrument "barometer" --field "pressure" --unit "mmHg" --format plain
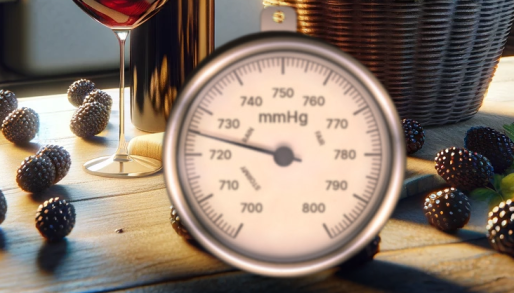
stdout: 725 mmHg
